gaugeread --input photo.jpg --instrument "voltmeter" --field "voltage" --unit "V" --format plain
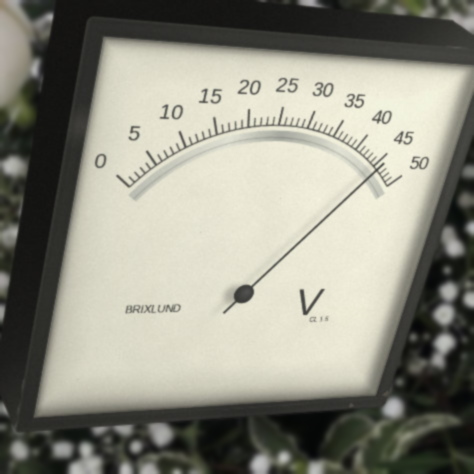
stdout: 45 V
